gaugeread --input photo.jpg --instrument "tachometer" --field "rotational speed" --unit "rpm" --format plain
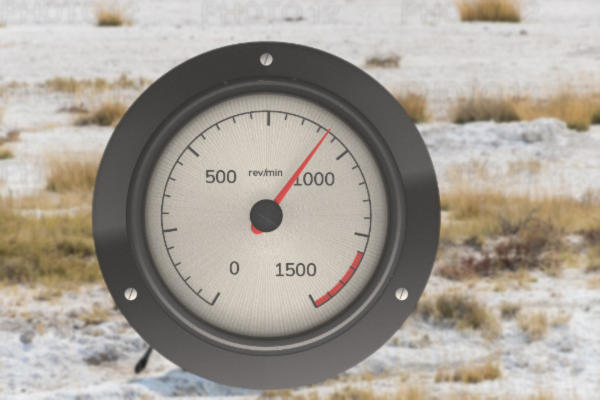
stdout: 925 rpm
